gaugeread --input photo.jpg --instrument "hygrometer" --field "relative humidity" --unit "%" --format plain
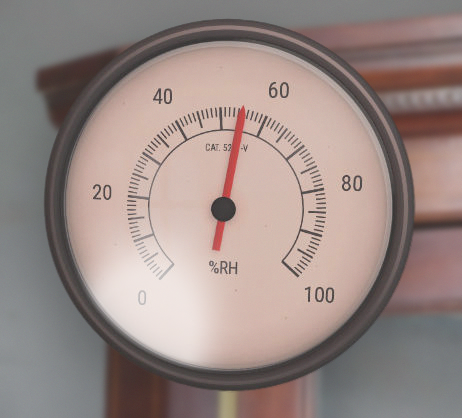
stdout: 55 %
